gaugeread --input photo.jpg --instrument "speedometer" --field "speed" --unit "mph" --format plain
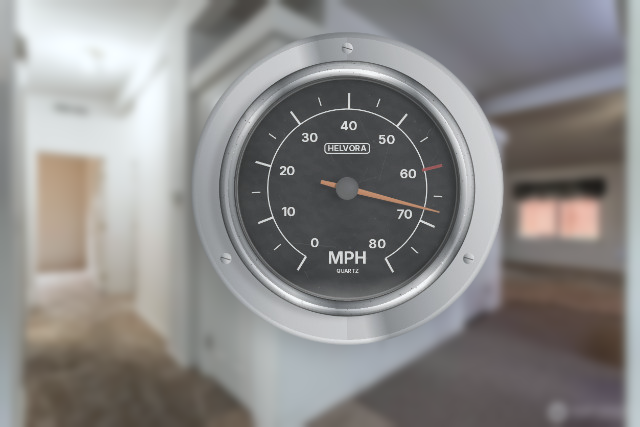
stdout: 67.5 mph
